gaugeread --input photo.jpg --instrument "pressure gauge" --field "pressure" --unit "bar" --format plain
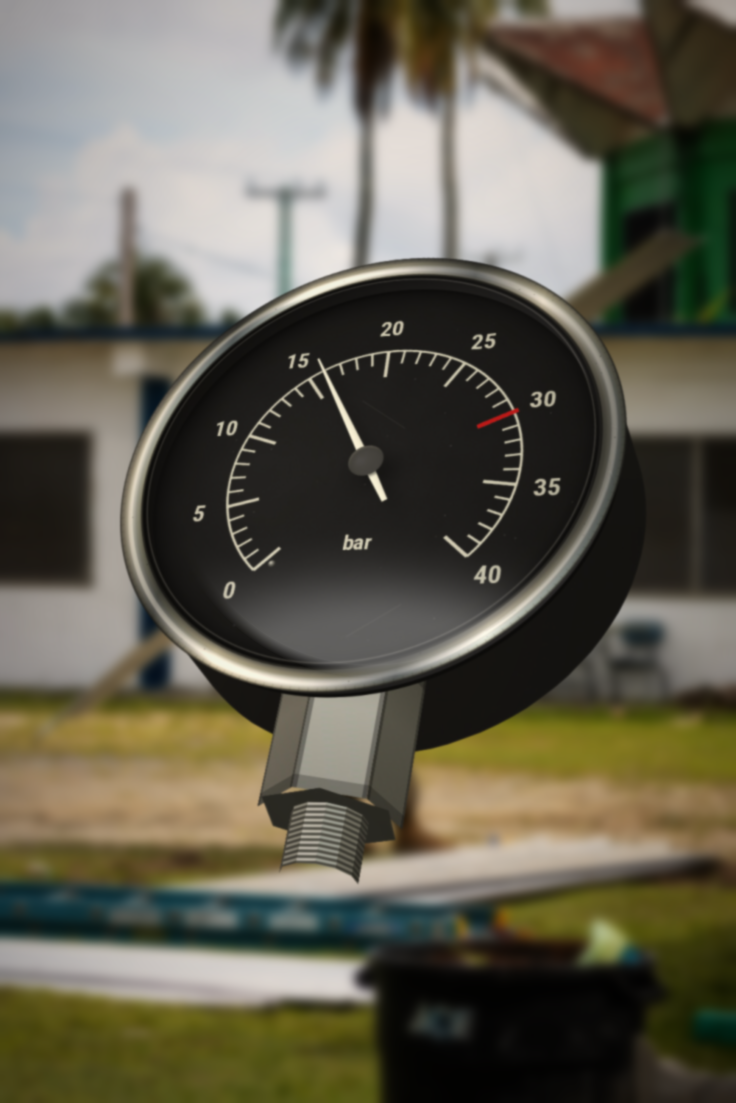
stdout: 16 bar
